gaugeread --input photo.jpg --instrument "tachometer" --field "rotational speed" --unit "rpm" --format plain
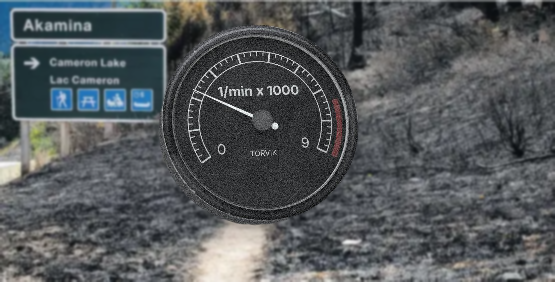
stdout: 2200 rpm
